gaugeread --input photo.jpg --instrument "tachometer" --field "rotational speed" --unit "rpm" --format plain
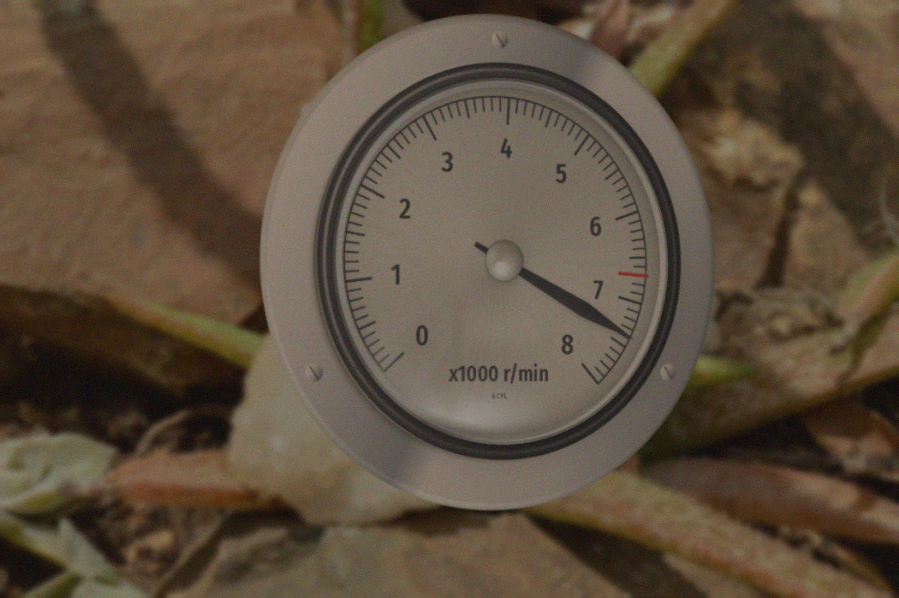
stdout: 7400 rpm
